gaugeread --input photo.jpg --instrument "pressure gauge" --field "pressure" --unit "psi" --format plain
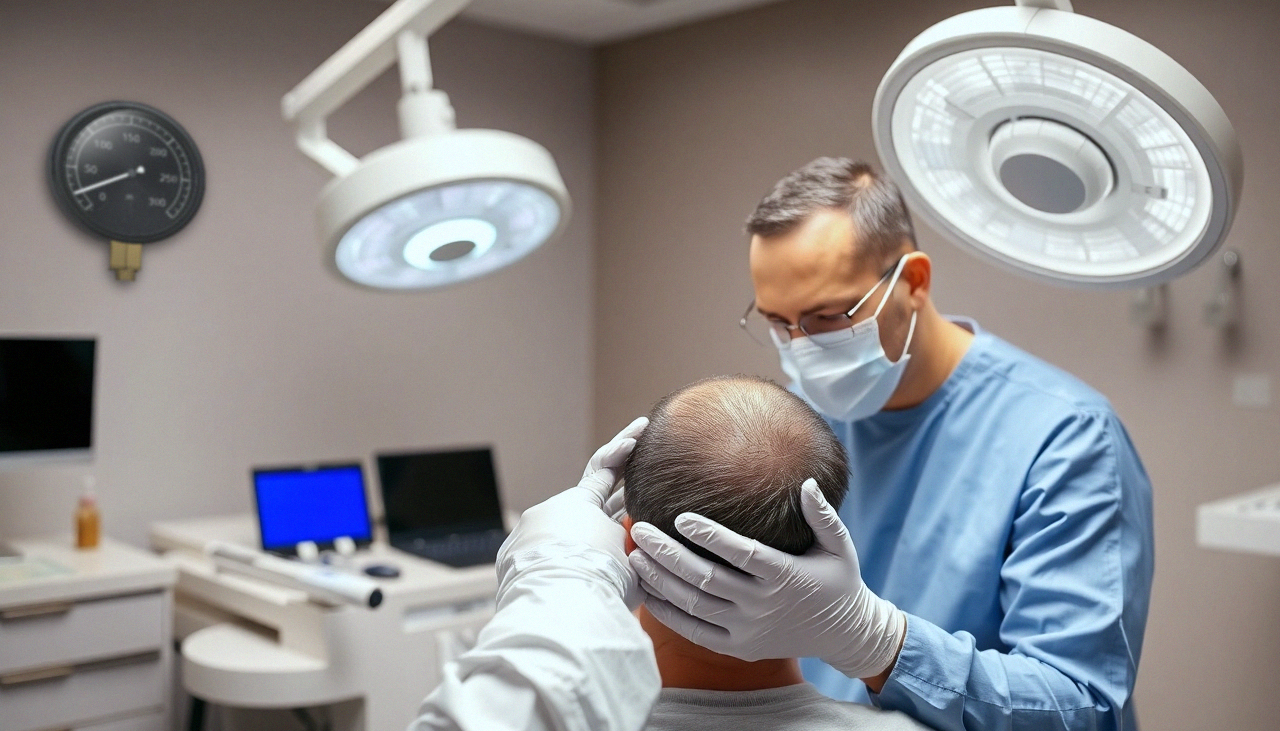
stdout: 20 psi
